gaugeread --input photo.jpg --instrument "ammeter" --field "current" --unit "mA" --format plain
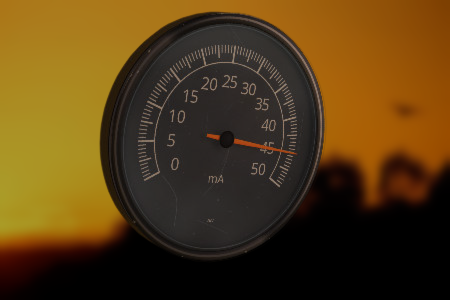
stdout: 45 mA
